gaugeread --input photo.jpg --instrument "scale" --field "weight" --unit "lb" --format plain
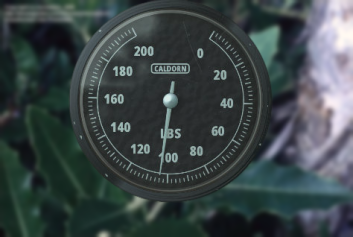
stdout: 104 lb
